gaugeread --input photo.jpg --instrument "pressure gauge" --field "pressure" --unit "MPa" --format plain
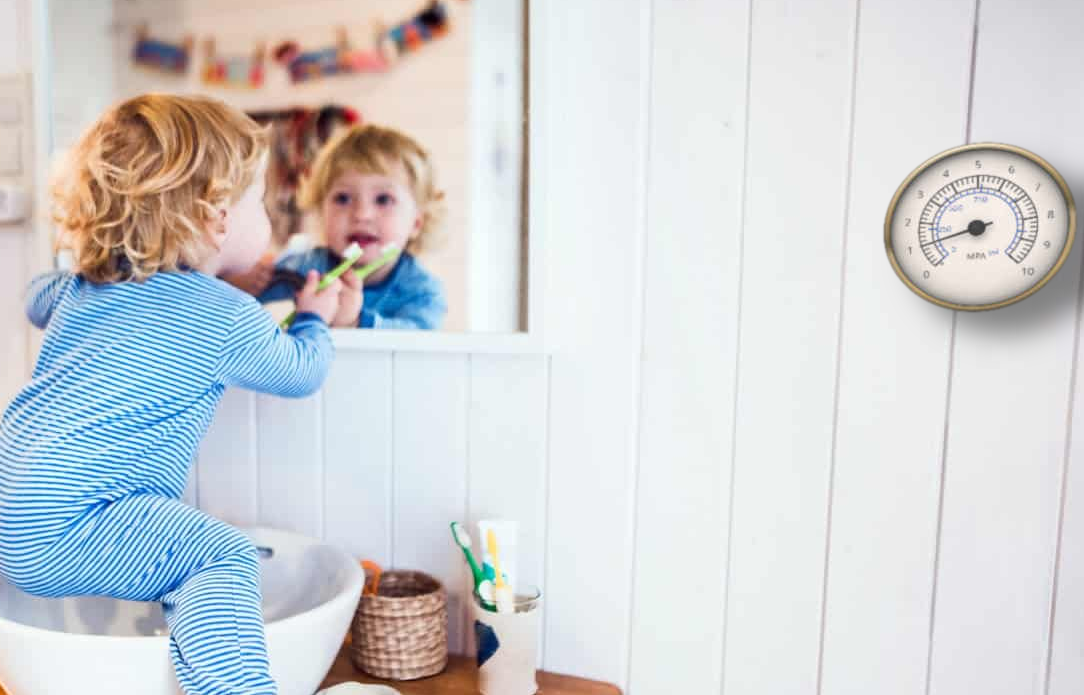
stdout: 1 MPa
